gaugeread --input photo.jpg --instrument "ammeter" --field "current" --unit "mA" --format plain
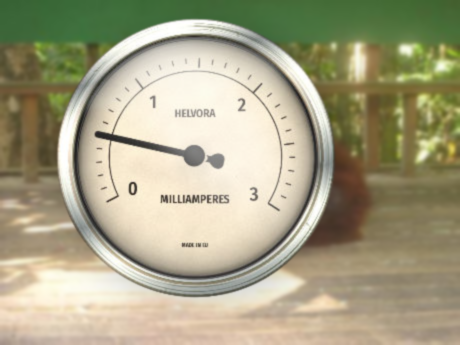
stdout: 0.5 mA
